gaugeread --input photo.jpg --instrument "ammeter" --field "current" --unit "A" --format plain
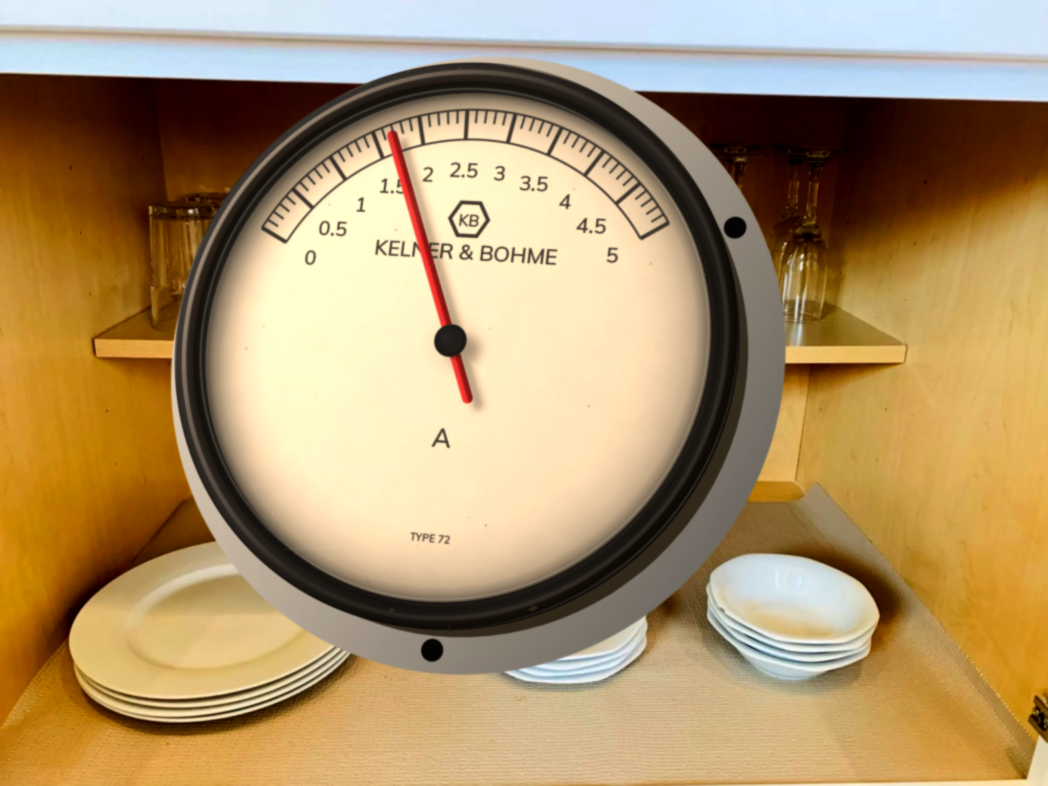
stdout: 1.7 A
